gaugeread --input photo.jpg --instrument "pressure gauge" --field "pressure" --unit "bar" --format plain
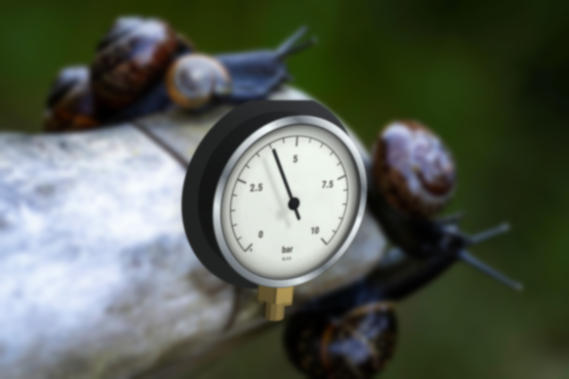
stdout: 4 bar
